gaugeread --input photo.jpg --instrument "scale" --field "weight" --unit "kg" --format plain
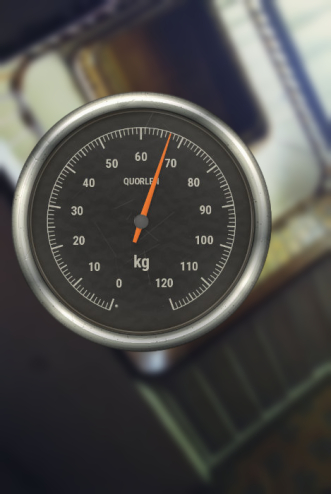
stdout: 67 kg
